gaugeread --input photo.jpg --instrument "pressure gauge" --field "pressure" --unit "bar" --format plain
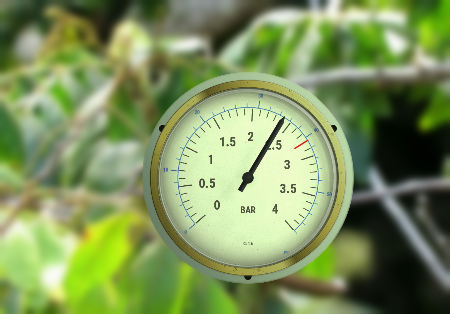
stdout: 2.4 bar
